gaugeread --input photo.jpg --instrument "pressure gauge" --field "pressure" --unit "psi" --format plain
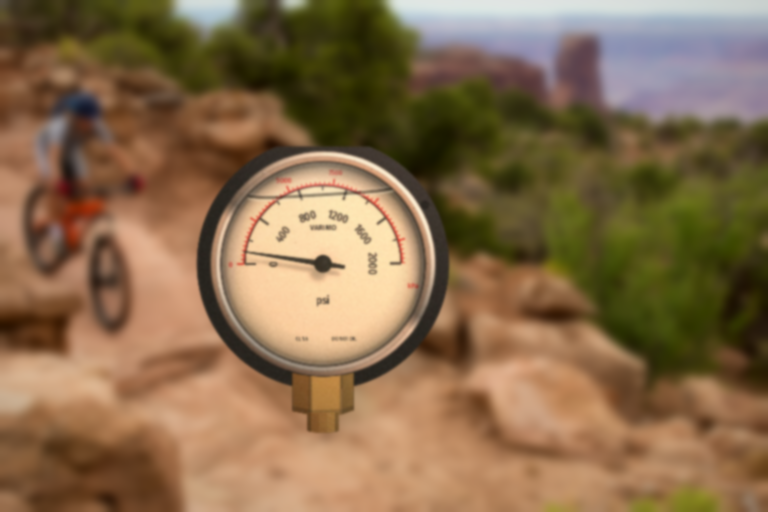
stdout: 100 psi
